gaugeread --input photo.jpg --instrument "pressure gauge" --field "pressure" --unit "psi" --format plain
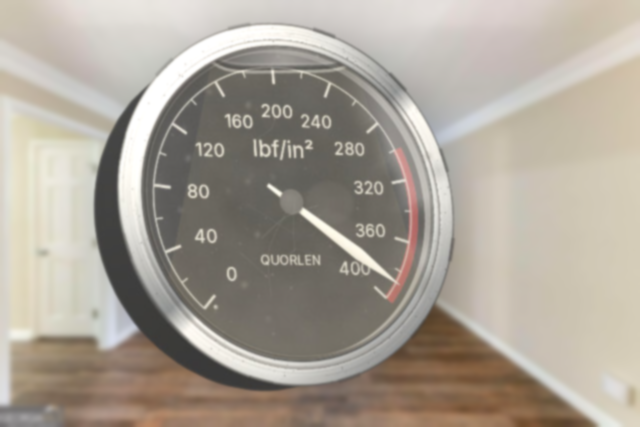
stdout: 390 psi
